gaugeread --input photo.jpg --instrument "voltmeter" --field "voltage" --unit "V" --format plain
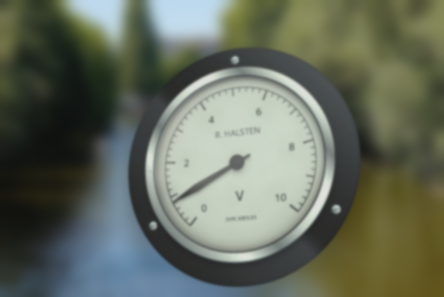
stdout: 0.8 V
